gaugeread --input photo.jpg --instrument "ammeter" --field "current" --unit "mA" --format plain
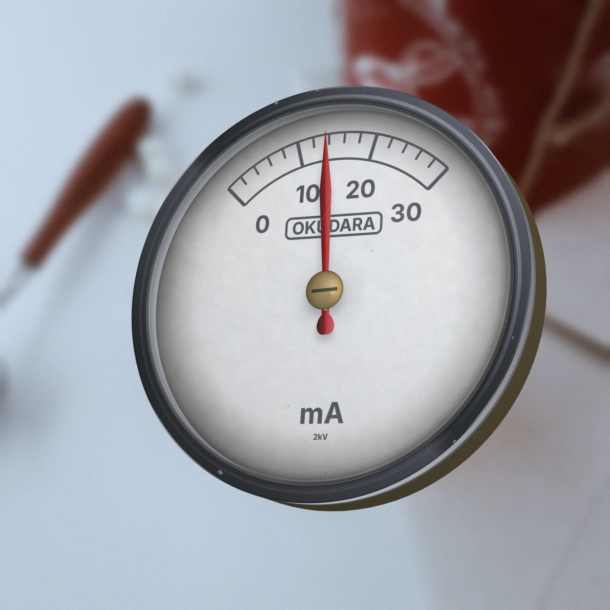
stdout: 14 mA
